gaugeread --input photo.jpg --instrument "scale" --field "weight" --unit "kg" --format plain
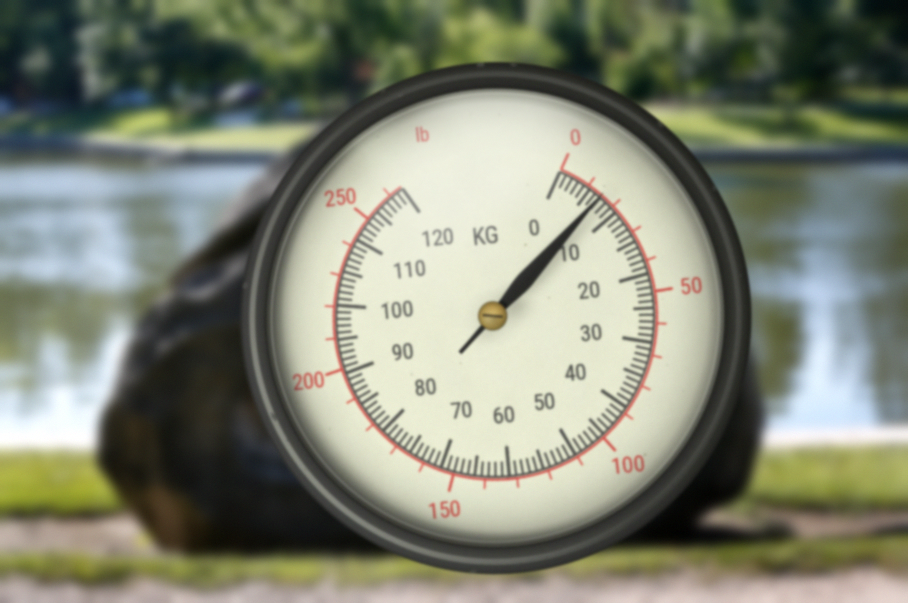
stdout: 7 kg
